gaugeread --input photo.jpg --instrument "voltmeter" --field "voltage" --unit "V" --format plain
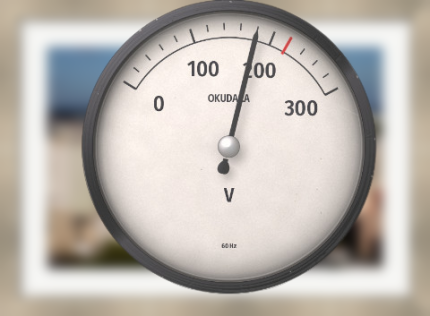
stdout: 180 V
